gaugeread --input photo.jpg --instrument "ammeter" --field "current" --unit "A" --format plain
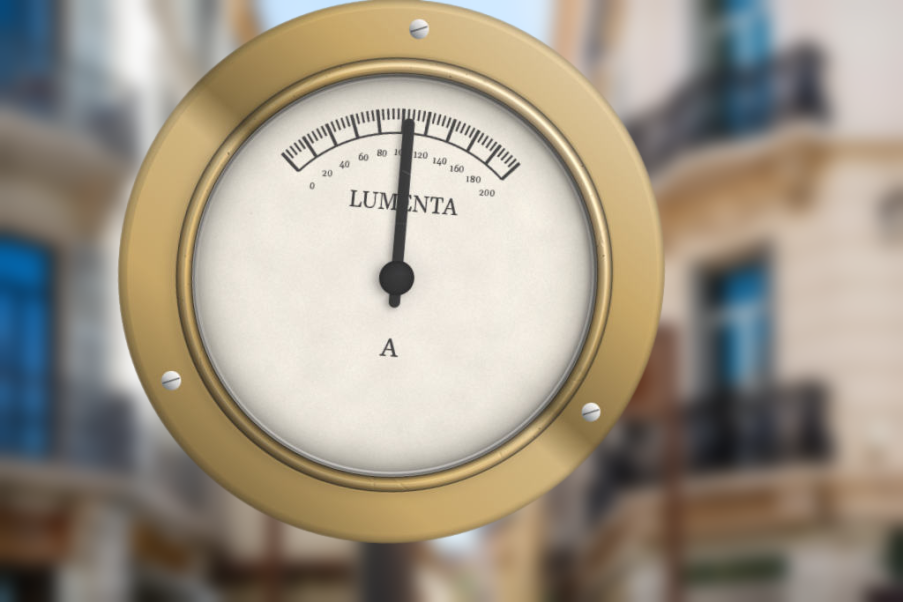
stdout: 104 A
